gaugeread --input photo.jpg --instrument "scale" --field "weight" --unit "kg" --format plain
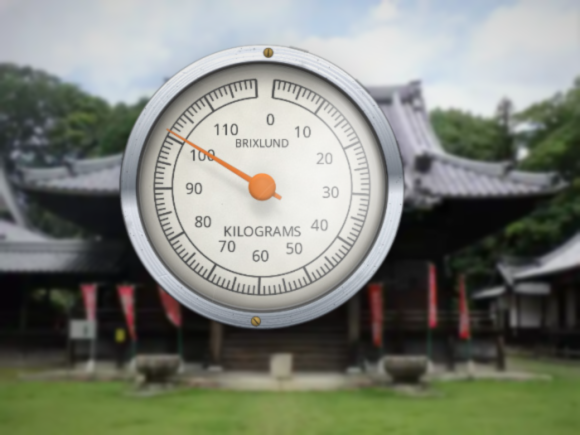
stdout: 101 kg
